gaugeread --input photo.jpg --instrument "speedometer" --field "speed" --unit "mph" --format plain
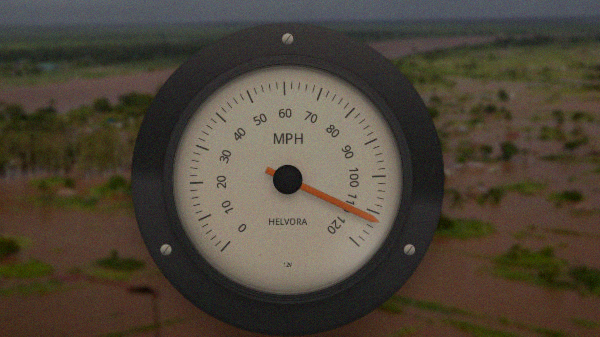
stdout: 112 mph
